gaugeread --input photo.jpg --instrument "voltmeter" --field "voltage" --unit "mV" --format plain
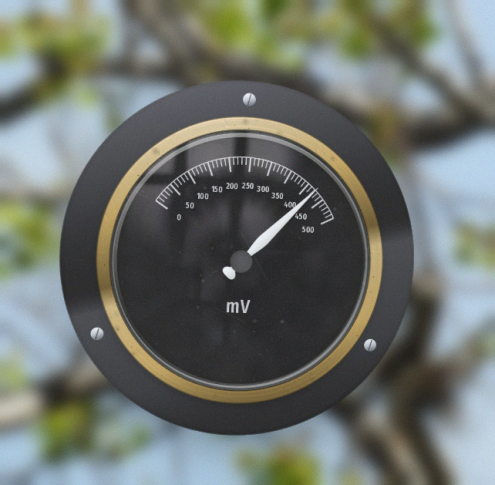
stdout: 420 mV
